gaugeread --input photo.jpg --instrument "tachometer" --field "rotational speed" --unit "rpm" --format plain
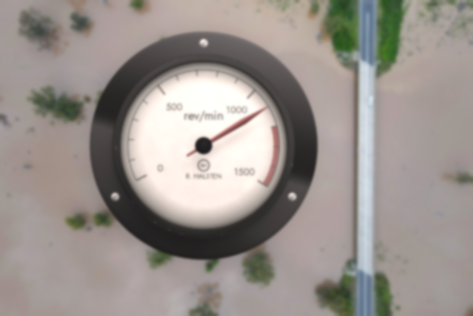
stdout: 1100 rpm
